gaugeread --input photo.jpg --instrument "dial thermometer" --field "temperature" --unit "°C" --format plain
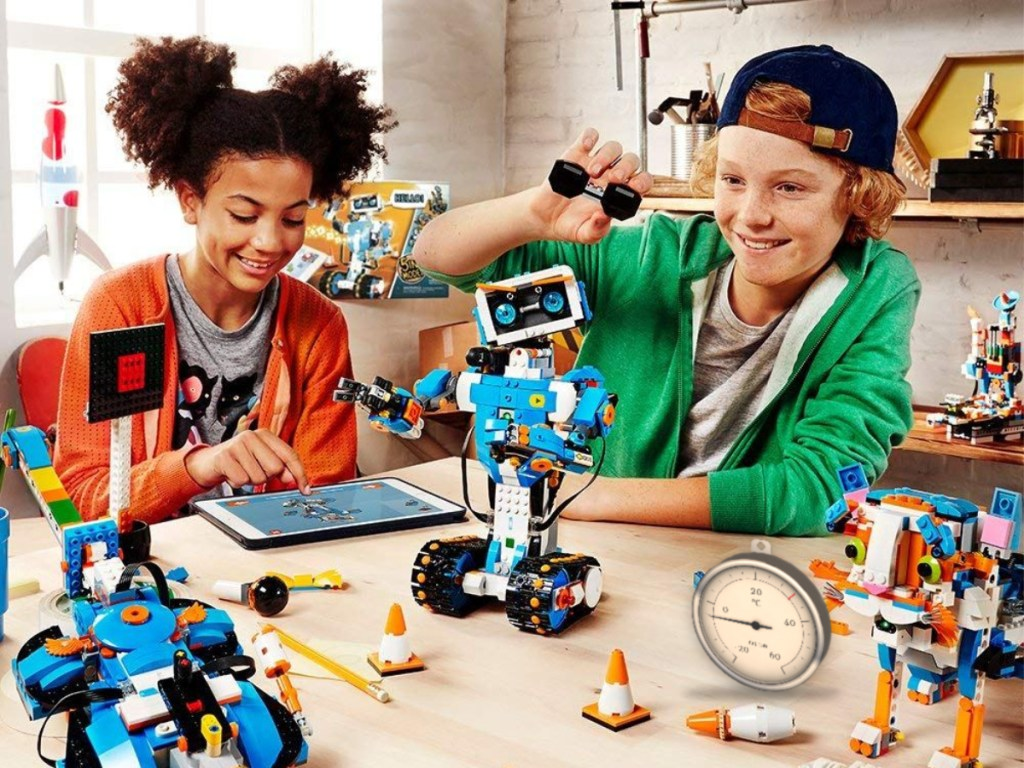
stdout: -4 °C
